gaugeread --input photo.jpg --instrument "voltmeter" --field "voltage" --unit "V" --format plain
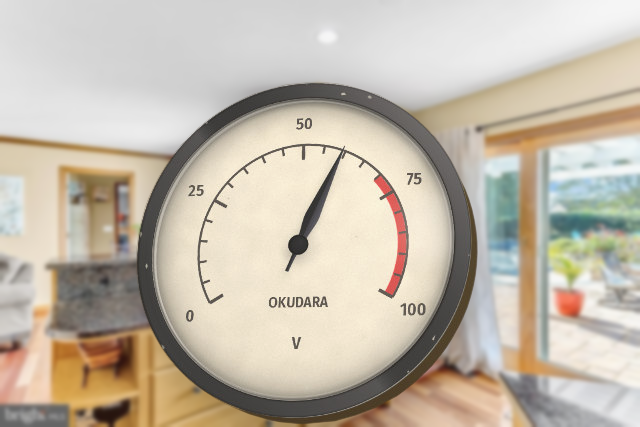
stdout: 60 V
